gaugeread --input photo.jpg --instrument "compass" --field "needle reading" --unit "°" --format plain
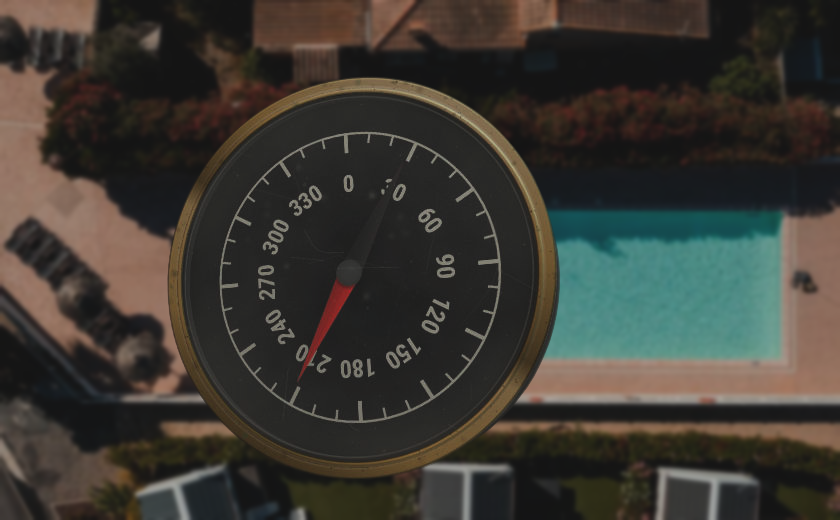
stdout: 210 °
